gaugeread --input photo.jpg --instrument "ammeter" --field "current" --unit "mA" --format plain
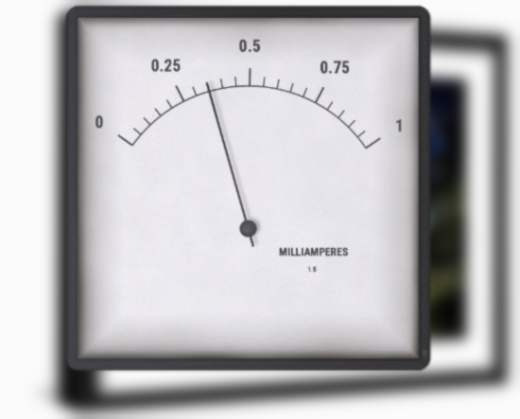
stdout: 0.35 mA
